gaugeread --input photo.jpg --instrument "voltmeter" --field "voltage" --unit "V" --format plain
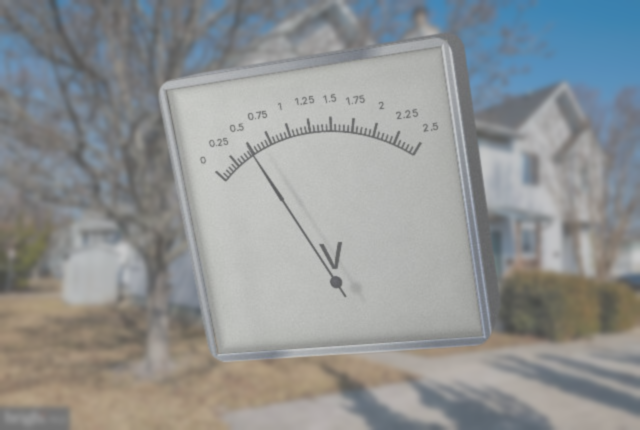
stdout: 0.5 V
